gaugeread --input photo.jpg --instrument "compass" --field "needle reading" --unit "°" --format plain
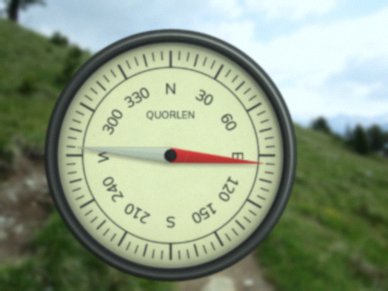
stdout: 95 °
